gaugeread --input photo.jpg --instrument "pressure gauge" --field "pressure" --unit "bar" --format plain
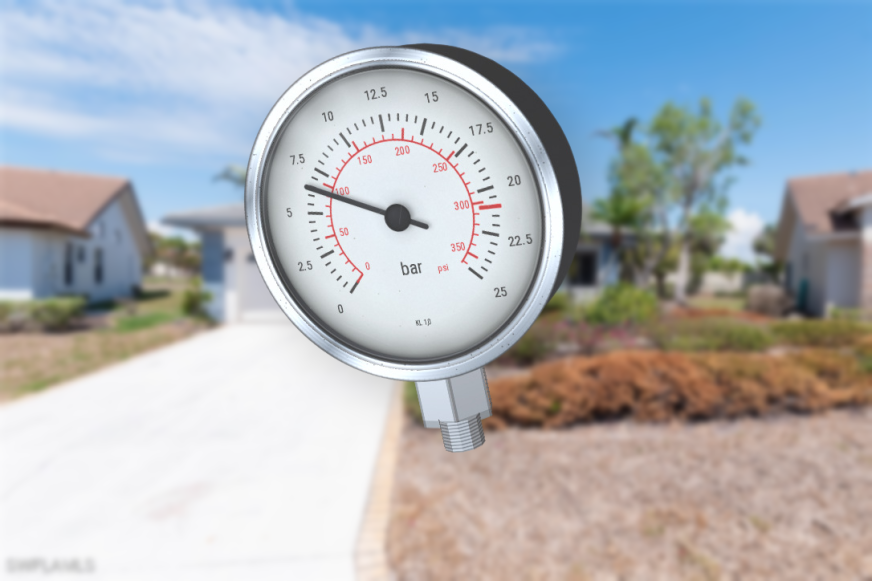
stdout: 6.5 bar
